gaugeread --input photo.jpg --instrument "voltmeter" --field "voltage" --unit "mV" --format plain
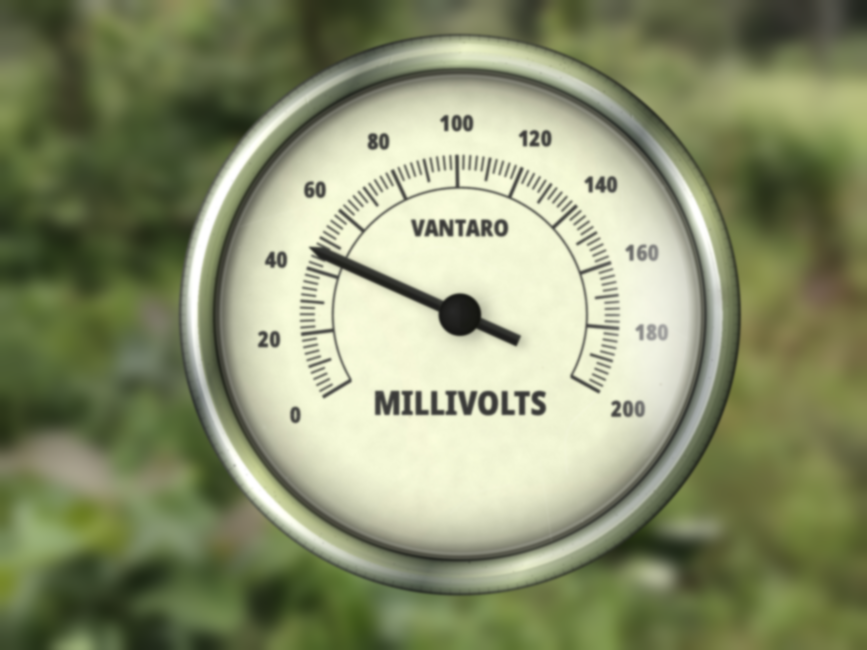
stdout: 46 mV
